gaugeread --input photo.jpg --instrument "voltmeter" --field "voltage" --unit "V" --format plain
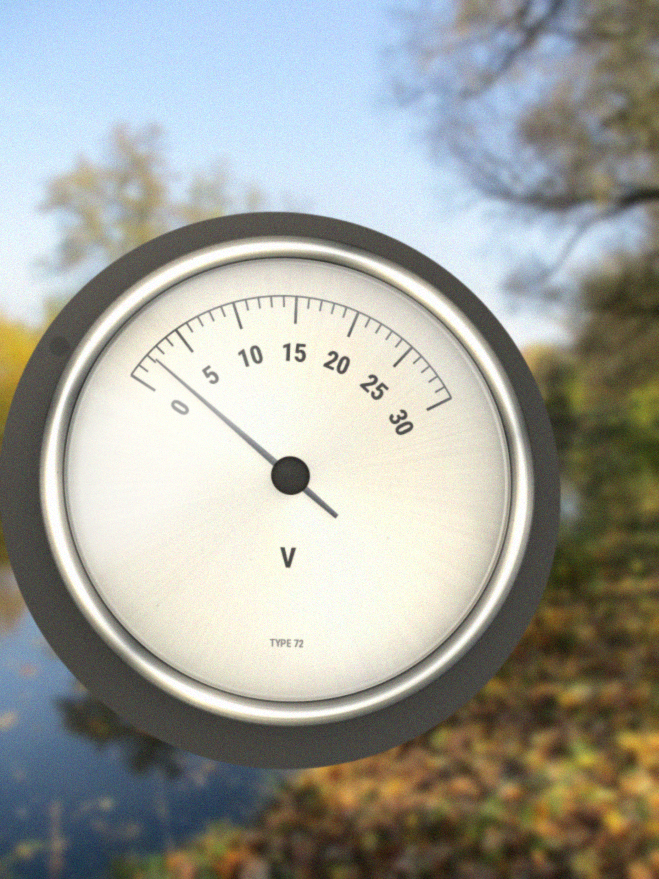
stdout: 2 V
